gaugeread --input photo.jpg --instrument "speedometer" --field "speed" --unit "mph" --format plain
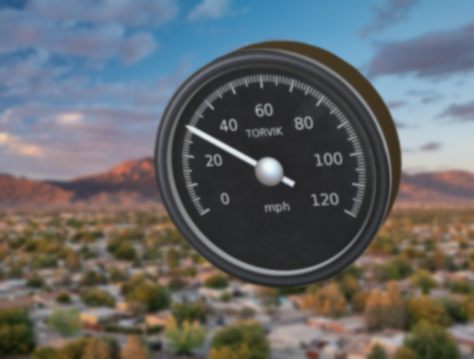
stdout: 30 mph
